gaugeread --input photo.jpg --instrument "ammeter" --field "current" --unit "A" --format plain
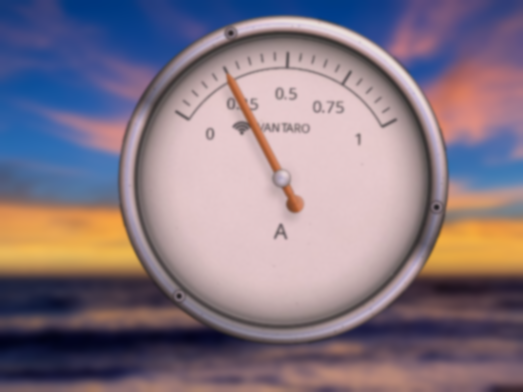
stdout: 0.25 A
